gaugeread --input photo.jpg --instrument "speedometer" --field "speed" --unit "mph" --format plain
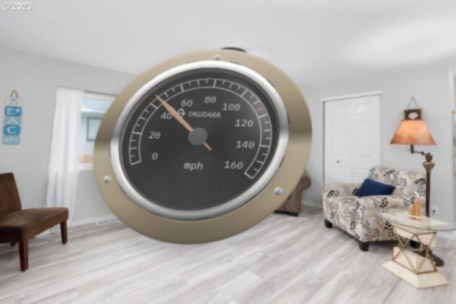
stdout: 45 mph
